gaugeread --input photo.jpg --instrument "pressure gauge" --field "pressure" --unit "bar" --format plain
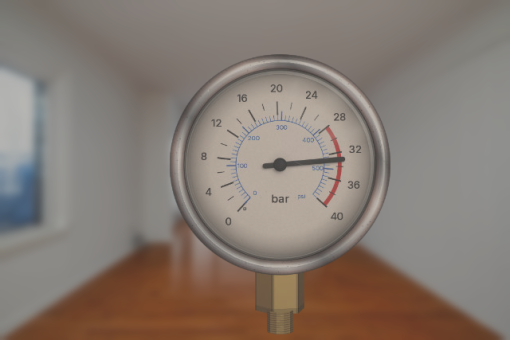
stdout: 33 bar
